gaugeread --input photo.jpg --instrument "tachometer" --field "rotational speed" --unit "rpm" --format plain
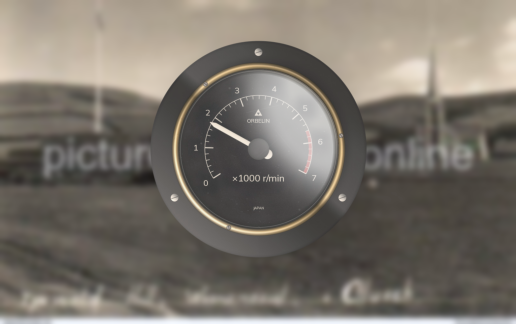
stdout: 1800 rpm
